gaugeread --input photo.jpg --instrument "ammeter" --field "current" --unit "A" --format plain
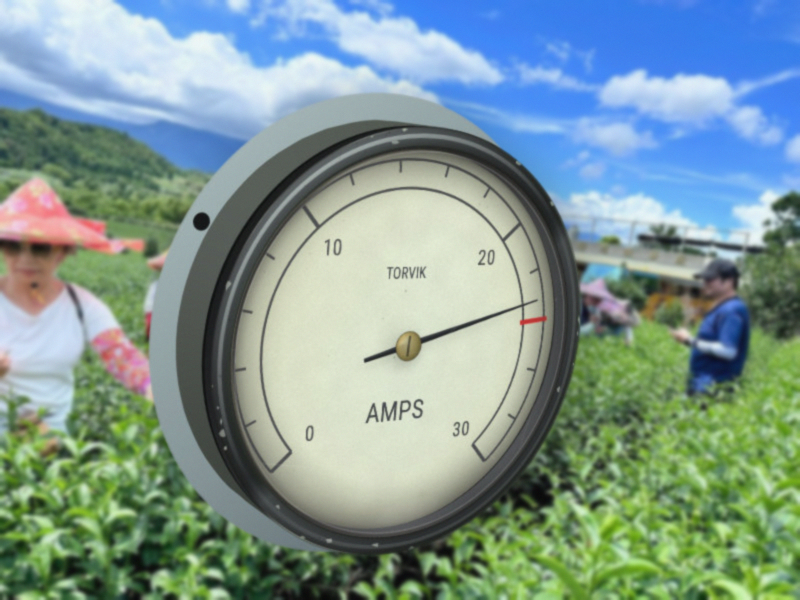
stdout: 23 A
